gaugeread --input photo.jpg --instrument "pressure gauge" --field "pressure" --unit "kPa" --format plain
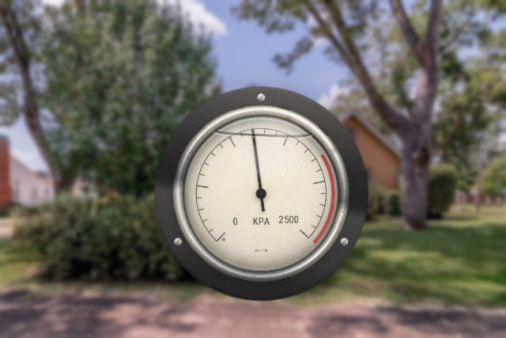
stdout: 1200 kPa
